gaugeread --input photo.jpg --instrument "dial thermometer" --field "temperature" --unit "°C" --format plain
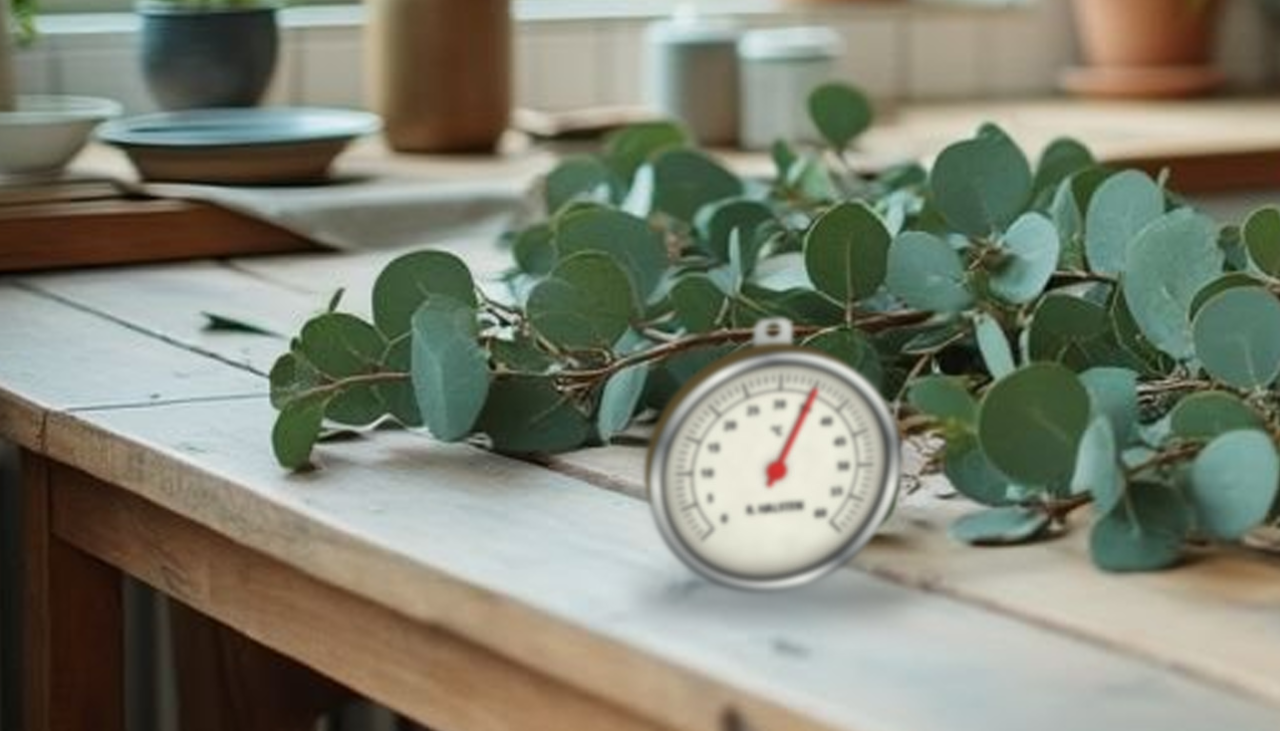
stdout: 35 °C
